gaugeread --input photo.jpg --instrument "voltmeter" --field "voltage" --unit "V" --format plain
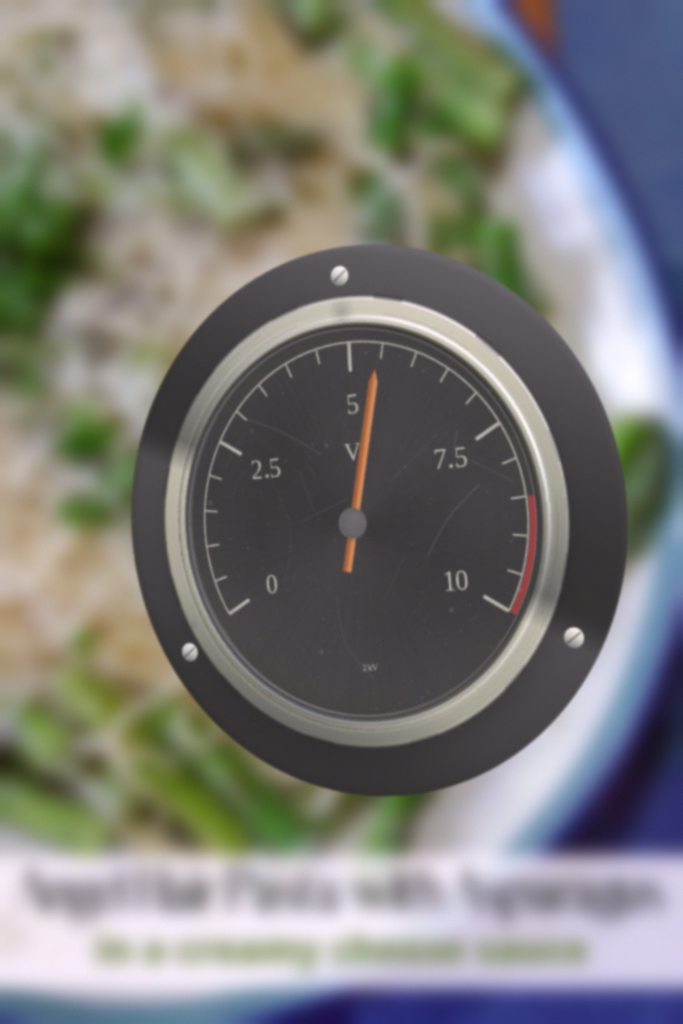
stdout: 5.5 V
